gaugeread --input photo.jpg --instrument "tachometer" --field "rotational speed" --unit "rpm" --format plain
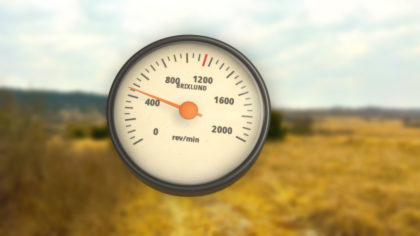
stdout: 450 rpm
